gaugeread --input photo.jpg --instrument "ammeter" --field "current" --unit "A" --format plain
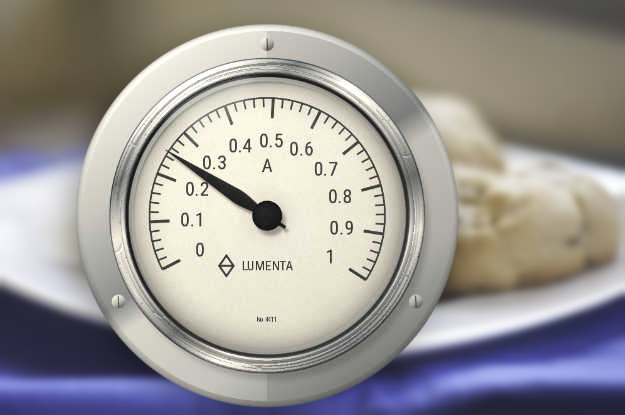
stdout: 0.25 A
